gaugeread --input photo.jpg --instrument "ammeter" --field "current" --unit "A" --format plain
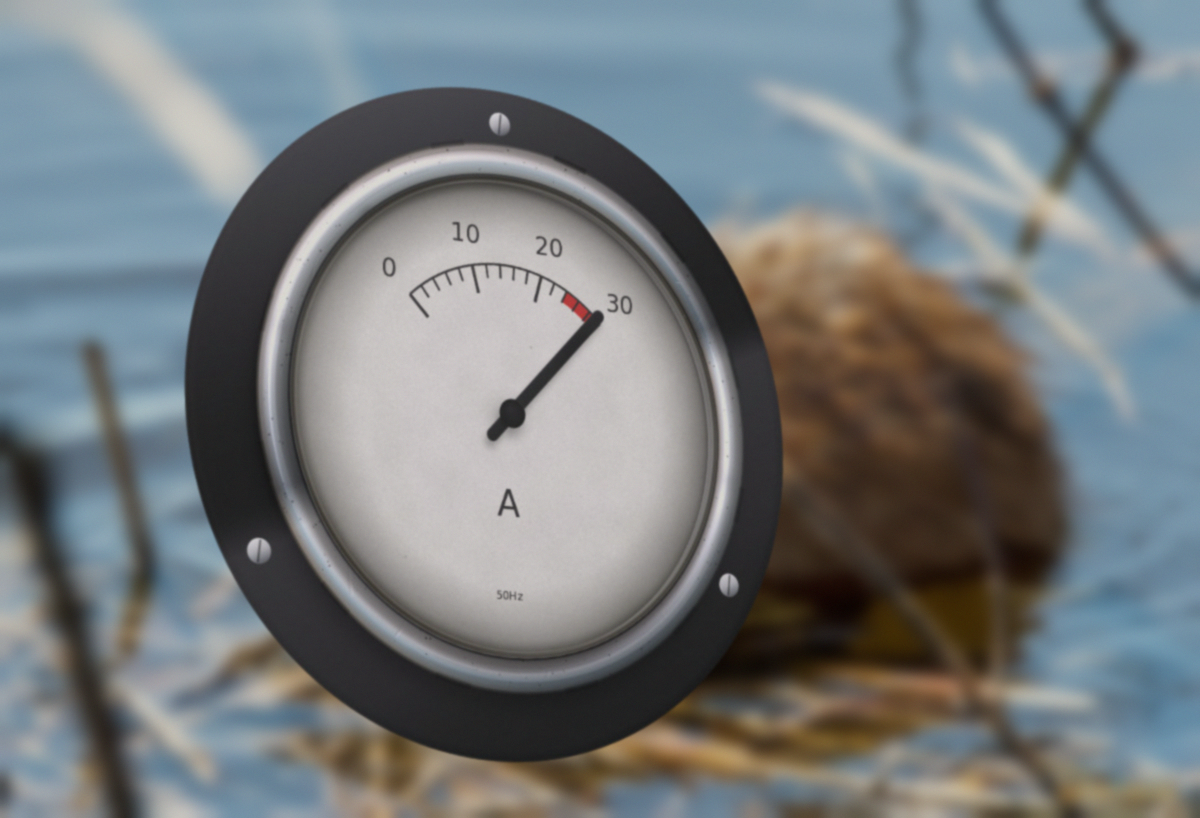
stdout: 29 A
